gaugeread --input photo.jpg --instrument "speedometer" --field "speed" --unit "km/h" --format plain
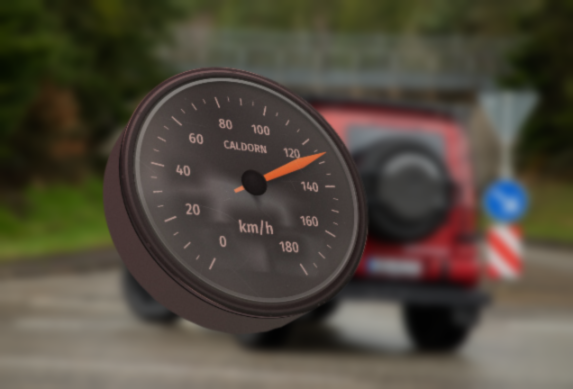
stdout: 127.5 km/h
